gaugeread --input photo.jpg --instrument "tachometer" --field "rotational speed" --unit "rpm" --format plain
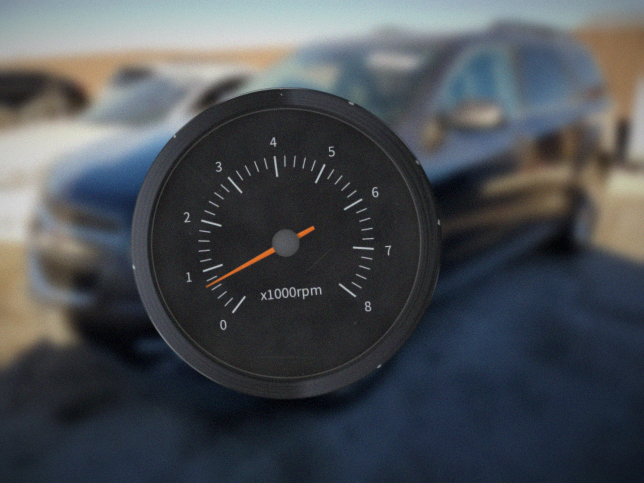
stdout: 700 rpm
